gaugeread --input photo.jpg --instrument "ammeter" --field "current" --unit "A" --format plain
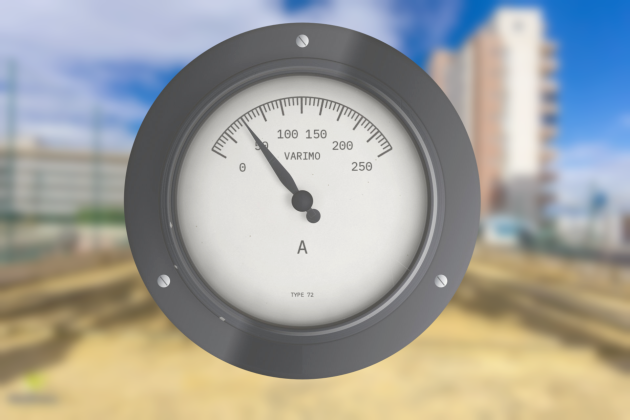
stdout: 50 A
